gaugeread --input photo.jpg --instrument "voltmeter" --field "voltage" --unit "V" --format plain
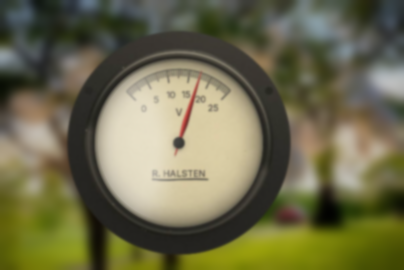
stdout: 17.5 V
